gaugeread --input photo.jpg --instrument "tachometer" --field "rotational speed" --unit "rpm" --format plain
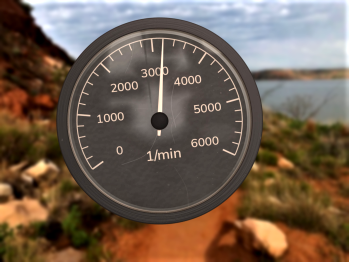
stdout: 3200 rpm
